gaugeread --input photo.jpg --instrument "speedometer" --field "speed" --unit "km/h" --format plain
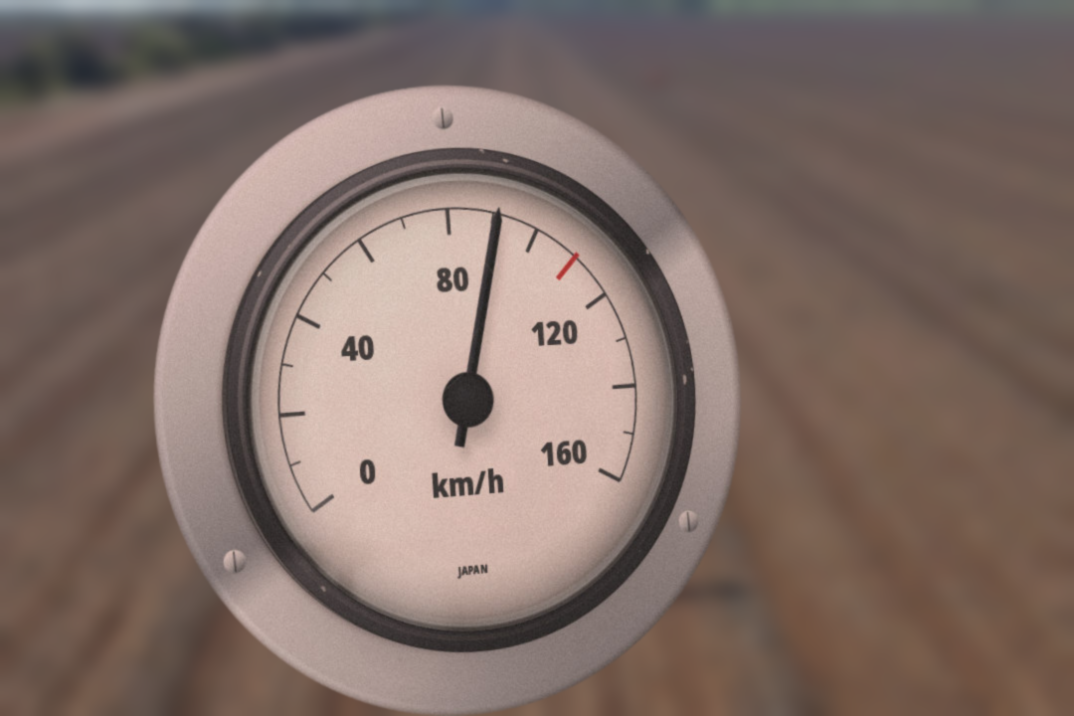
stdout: 90 km/h
